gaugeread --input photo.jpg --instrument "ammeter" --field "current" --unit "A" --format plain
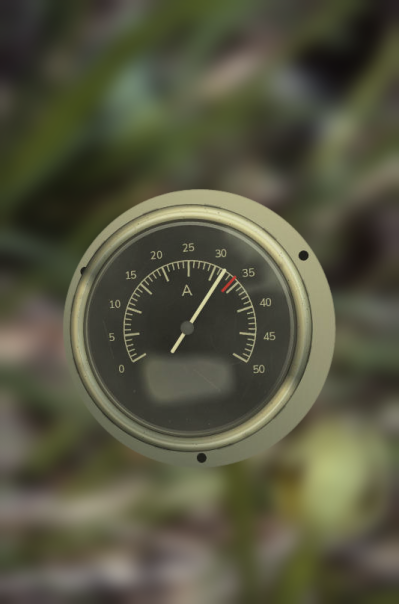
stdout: 32 A
